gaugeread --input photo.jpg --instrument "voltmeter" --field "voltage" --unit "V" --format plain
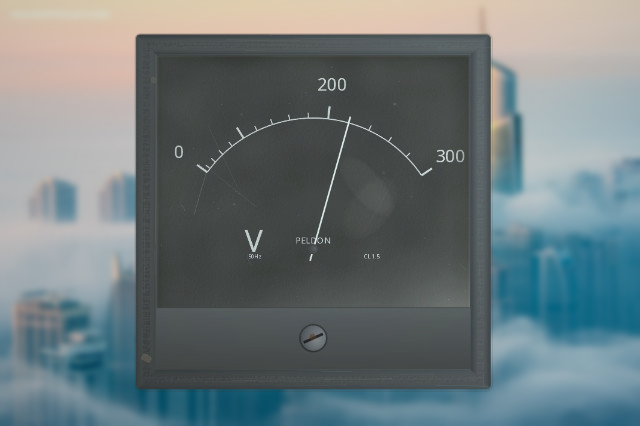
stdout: 220 V
